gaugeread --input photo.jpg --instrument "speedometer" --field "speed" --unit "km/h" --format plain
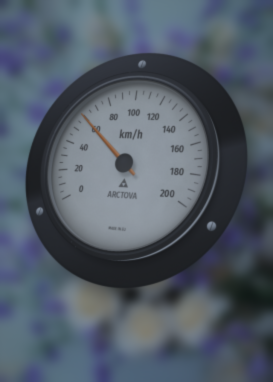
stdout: 60 km/h
